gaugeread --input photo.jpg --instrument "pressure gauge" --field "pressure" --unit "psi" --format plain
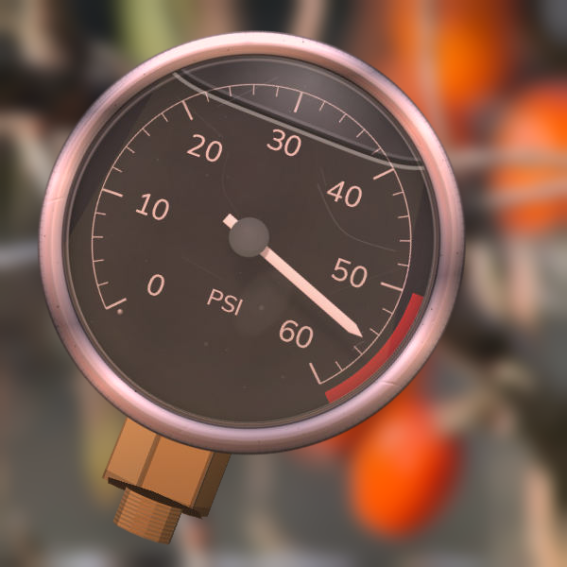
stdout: 55 psi
